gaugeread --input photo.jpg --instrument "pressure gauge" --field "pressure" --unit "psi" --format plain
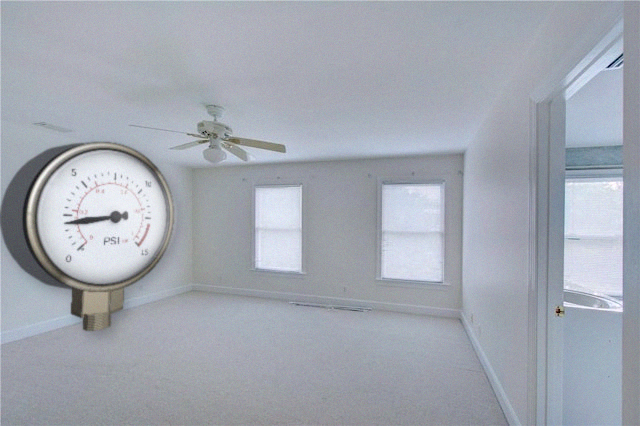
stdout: 2 psi
